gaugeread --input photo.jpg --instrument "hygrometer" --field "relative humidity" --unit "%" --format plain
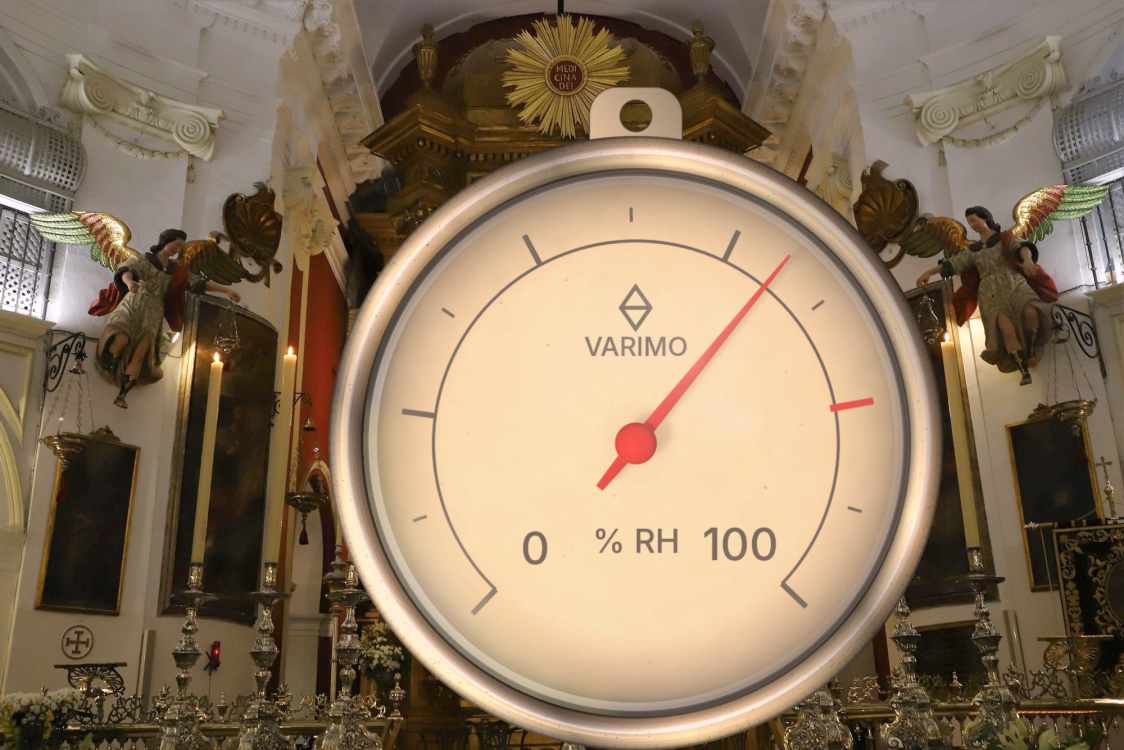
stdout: 65 %
